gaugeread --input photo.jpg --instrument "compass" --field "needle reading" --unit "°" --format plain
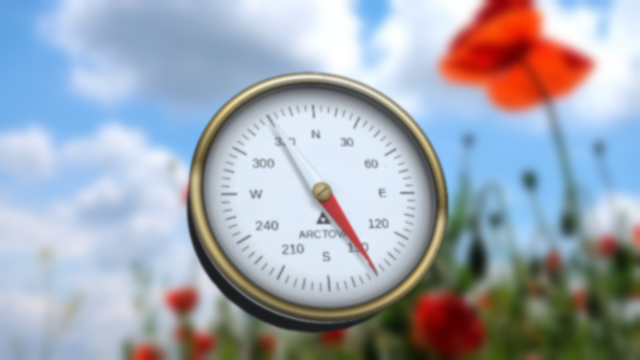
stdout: 150 °
